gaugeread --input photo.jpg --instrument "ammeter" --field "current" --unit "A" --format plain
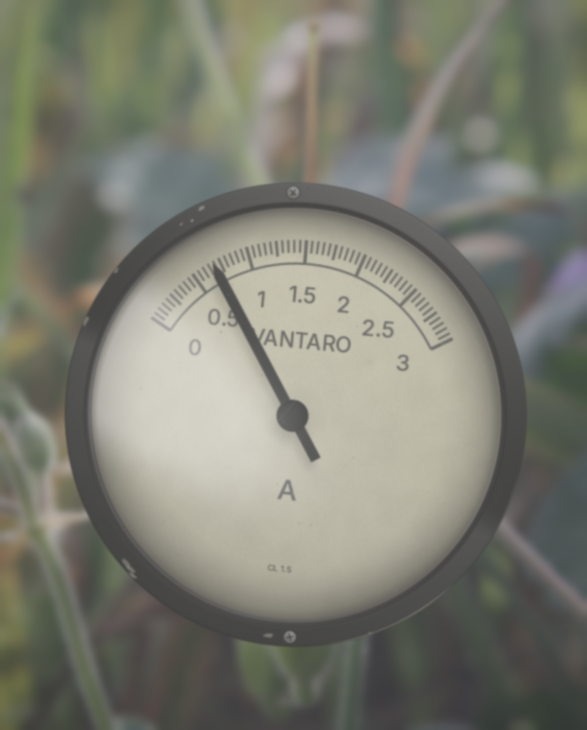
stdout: 0.7 A
